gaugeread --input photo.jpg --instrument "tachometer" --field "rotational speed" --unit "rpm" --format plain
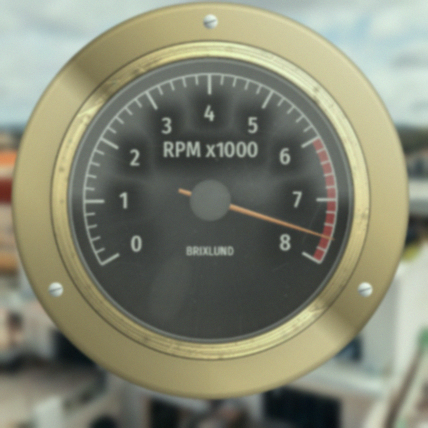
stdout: 7600 rpm
